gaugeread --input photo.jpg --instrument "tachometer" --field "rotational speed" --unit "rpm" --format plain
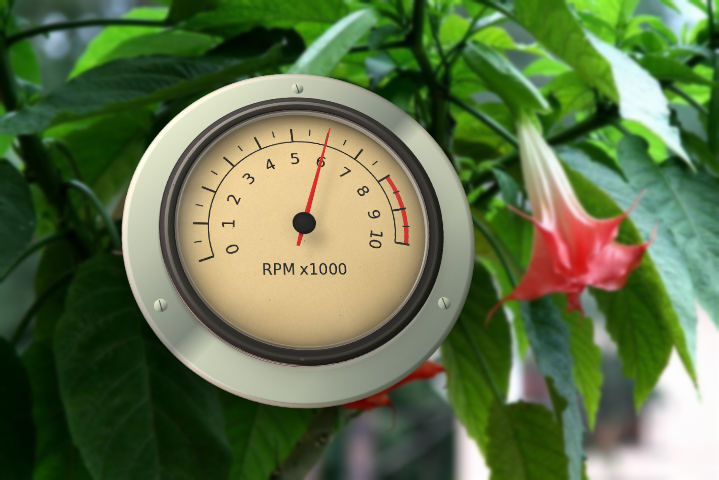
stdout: 6000 rpm
